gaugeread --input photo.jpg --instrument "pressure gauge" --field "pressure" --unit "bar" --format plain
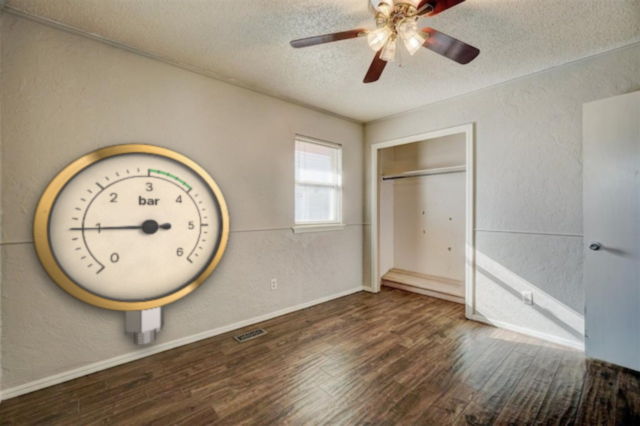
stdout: 1 bar
